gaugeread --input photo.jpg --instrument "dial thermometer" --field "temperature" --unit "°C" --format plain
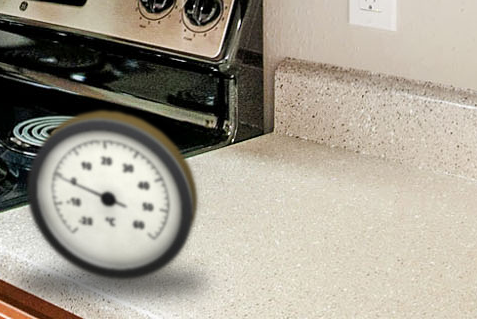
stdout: 0 °C
